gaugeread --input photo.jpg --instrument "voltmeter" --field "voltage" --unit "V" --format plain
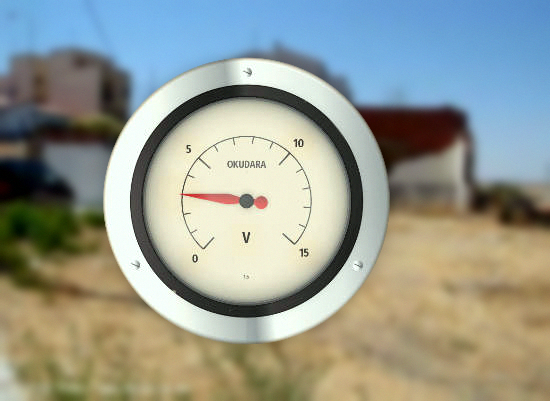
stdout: 3 V
